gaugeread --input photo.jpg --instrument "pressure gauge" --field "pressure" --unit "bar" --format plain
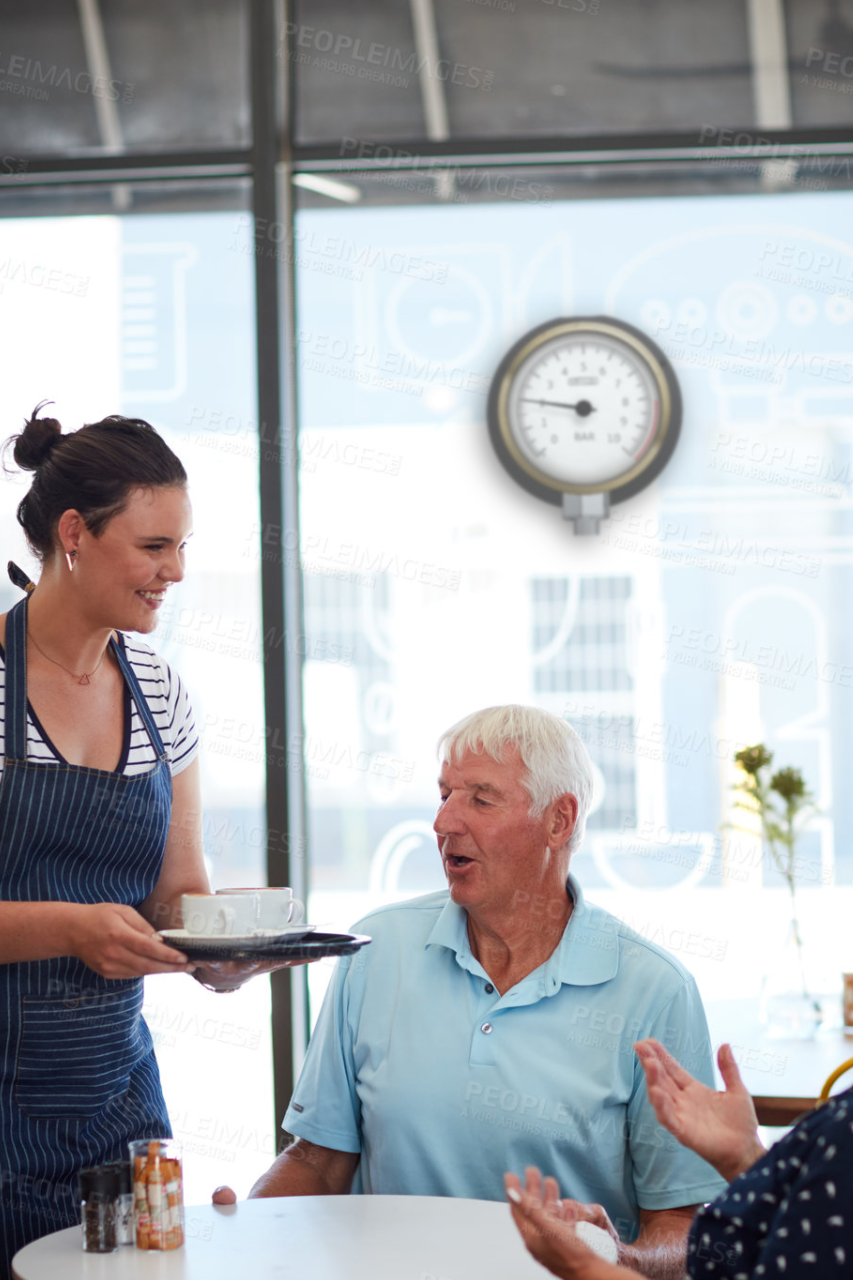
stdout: 2 bar
